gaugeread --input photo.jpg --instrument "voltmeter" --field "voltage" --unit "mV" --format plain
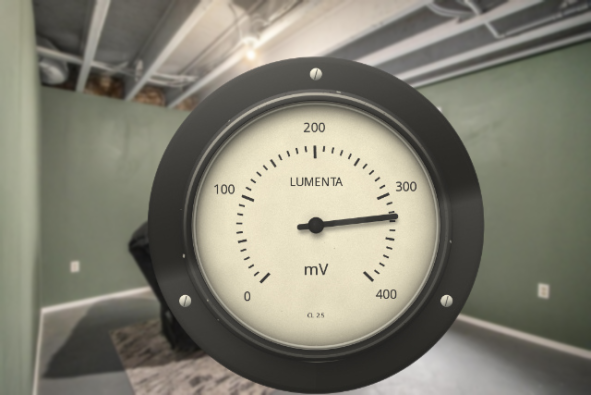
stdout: 325 mV
